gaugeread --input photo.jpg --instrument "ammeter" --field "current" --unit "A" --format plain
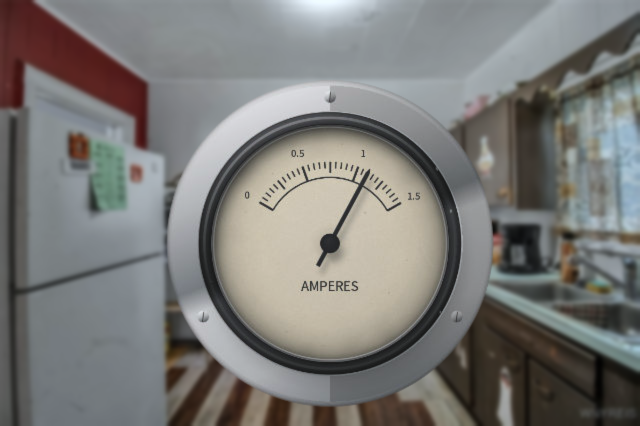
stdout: 1.1 A
